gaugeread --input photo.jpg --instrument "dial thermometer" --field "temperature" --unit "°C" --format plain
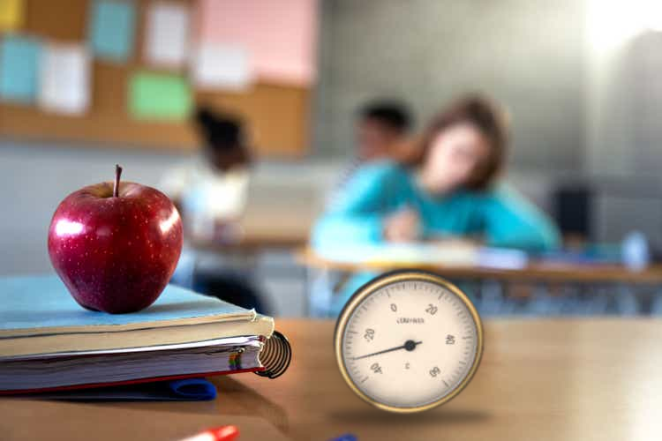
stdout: -30 °C
